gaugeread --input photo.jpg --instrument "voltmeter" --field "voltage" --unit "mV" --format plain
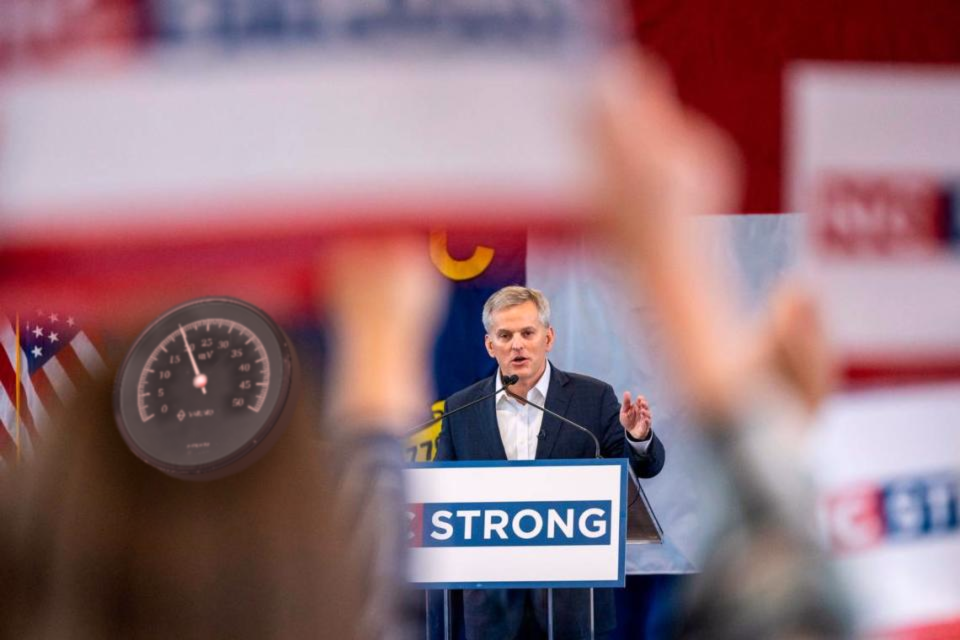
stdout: 20 mV
